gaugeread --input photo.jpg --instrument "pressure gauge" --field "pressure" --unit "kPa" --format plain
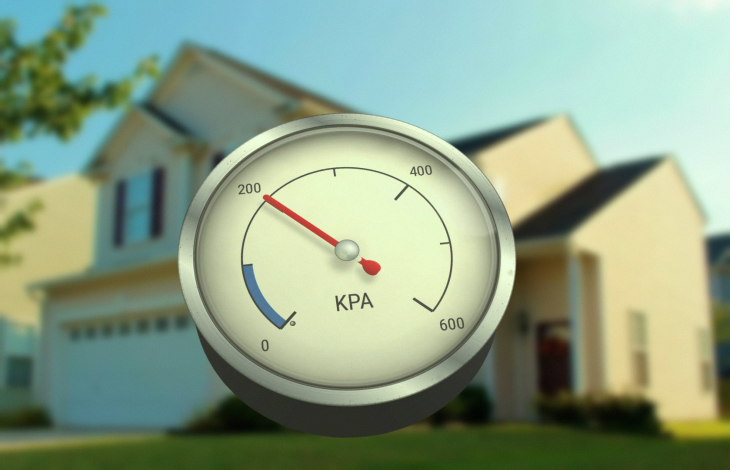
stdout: 200 kPa
